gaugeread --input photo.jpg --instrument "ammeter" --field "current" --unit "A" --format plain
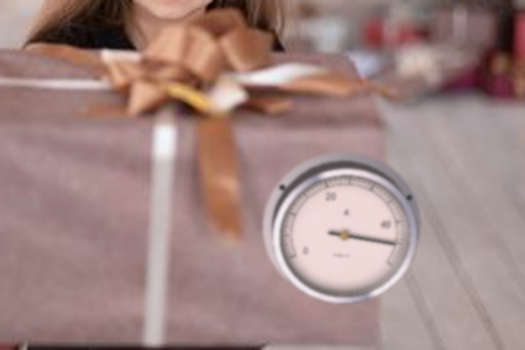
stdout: 45 A
